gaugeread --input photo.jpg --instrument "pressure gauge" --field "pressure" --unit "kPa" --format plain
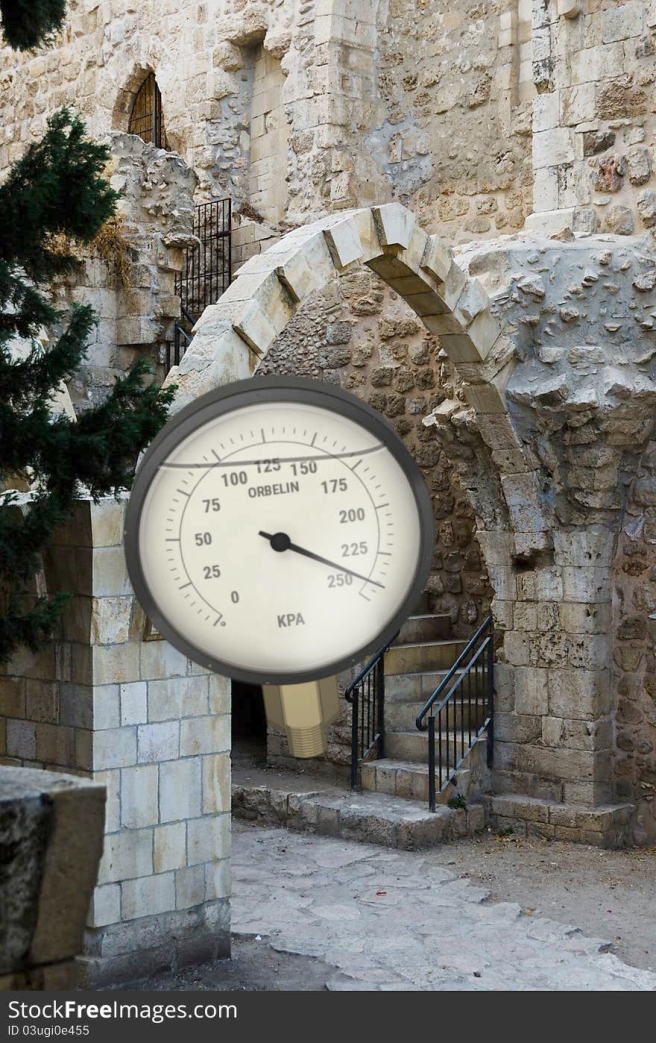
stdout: 240 kPa
